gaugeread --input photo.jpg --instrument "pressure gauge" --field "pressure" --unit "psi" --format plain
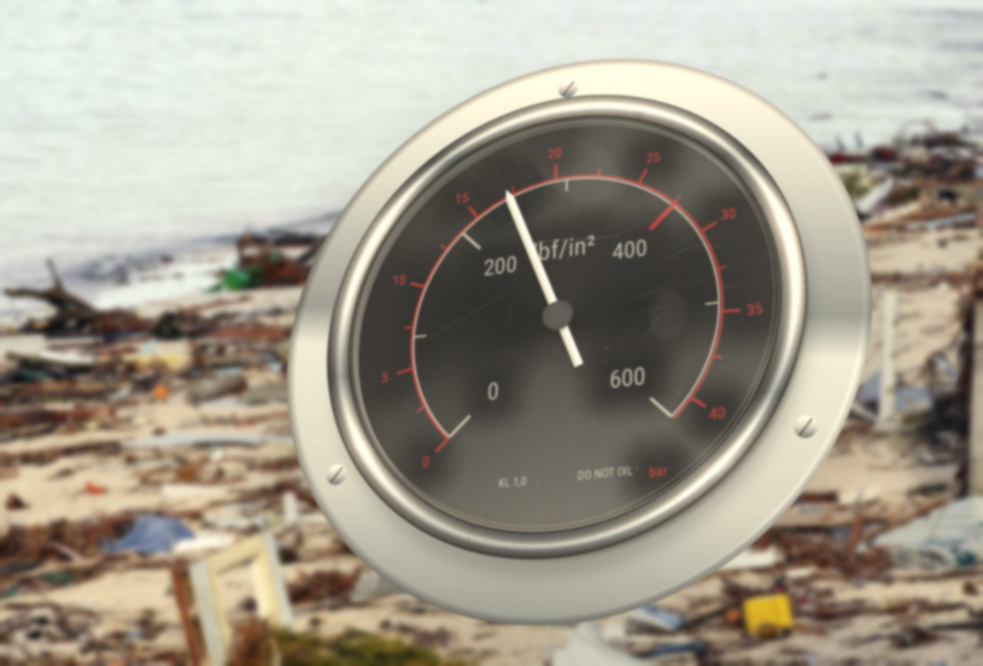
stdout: 250 psi
